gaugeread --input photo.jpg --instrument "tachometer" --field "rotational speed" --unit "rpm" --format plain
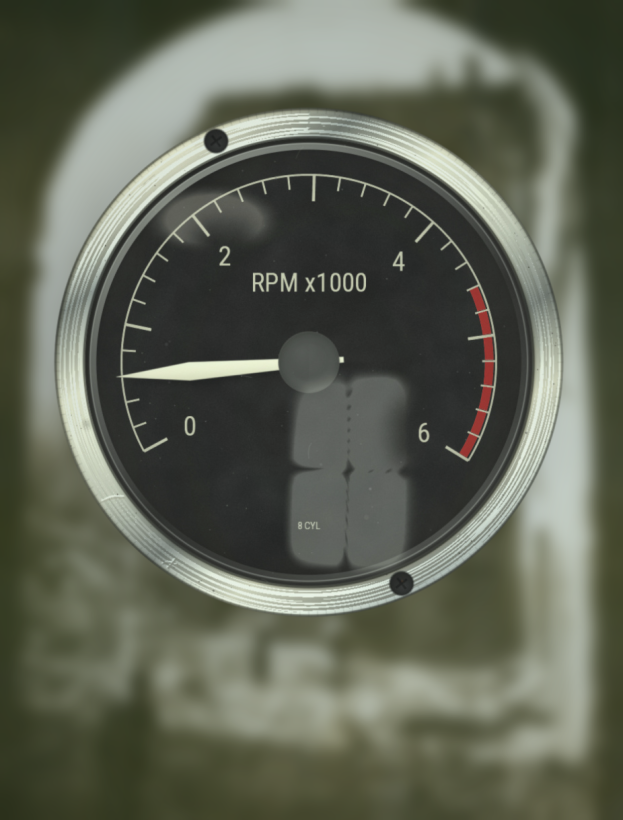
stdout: 600 rpm
